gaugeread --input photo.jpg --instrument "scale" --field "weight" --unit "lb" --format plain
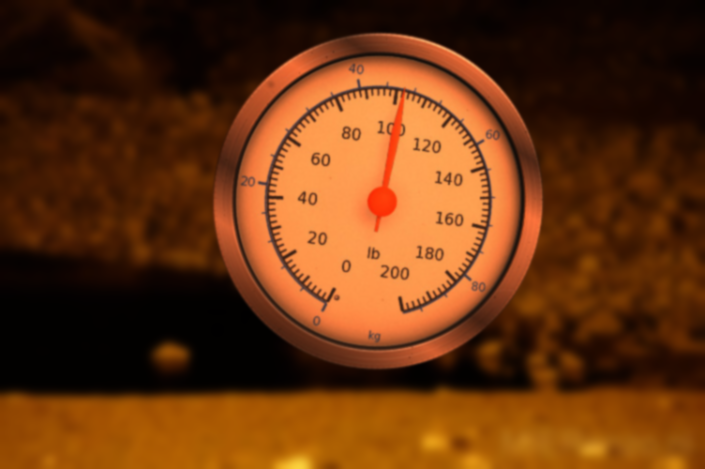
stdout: 102 lb
